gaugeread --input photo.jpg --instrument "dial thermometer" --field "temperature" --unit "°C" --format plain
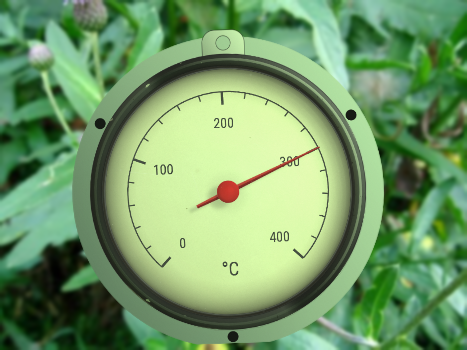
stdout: 300 °C
